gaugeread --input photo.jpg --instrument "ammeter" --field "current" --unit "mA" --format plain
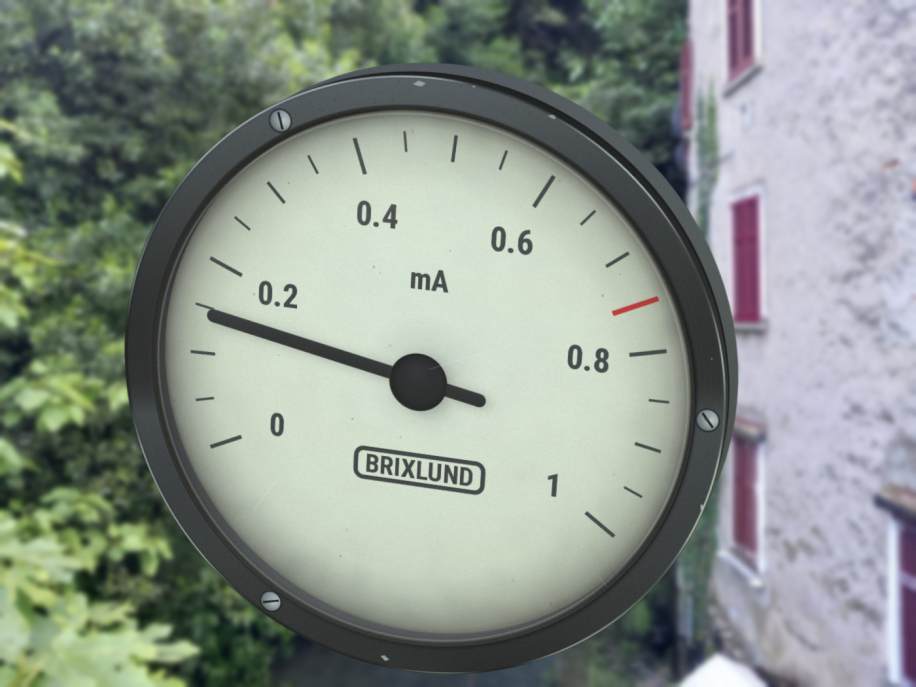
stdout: 0.15 mA
